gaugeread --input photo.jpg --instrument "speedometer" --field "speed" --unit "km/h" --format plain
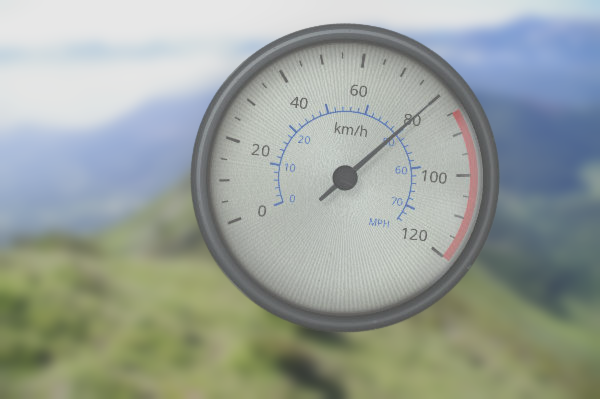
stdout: 80 km/h
